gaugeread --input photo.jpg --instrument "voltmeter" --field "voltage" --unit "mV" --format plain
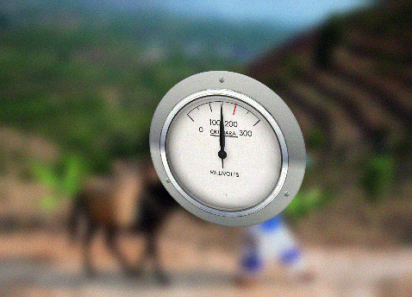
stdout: 150 mV
